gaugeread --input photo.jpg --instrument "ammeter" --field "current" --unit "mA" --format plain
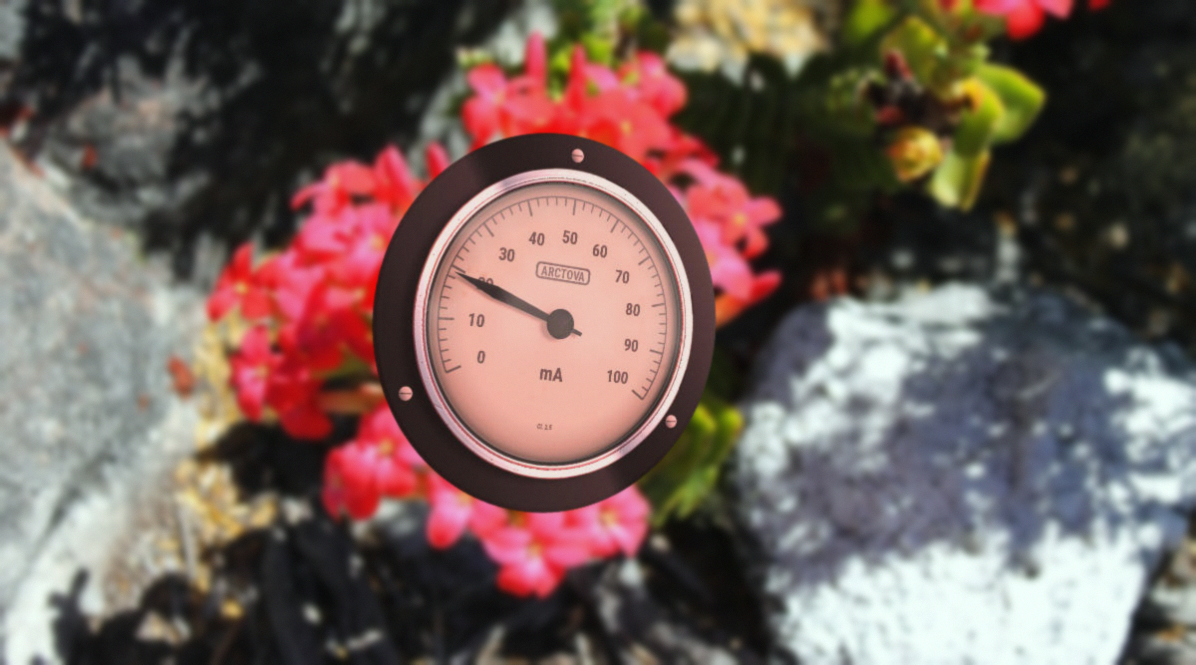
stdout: 19 mA
